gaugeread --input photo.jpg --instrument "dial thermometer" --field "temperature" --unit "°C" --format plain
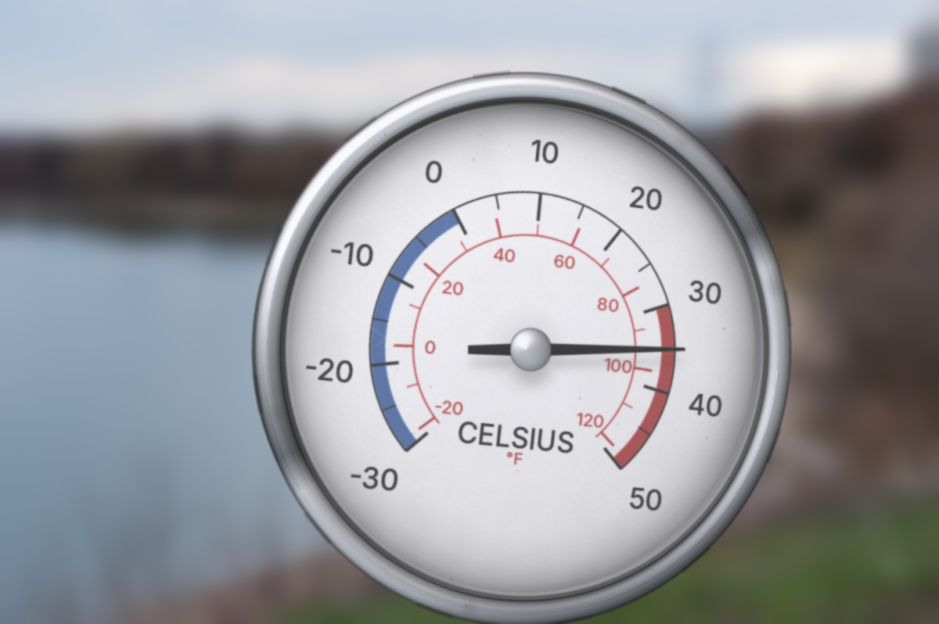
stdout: 35 °C
